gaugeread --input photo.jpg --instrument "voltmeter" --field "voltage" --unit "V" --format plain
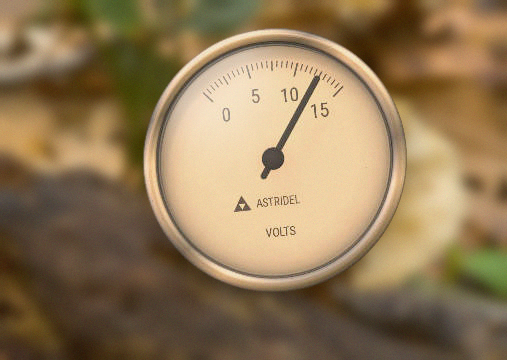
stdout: 12.5 V
